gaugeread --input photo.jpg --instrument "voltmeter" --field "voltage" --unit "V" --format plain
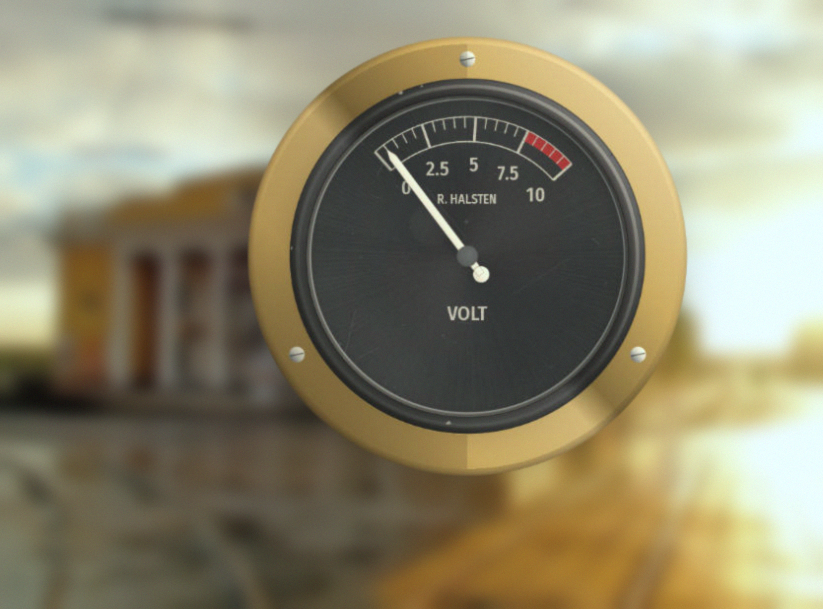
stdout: 0.5 V
